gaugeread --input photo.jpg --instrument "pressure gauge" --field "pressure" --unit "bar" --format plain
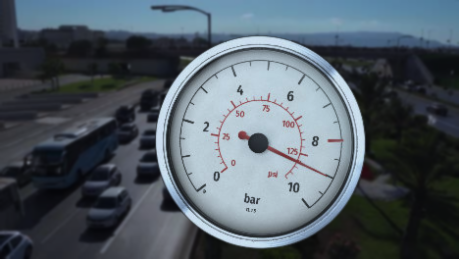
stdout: 9 bar
